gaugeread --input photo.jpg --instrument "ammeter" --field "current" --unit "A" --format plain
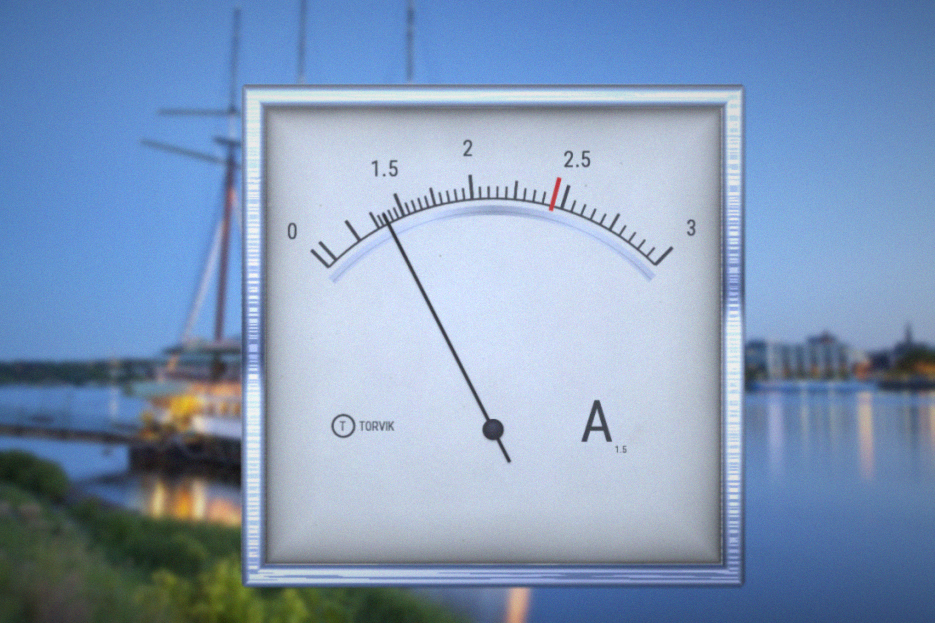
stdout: 1.35 A
